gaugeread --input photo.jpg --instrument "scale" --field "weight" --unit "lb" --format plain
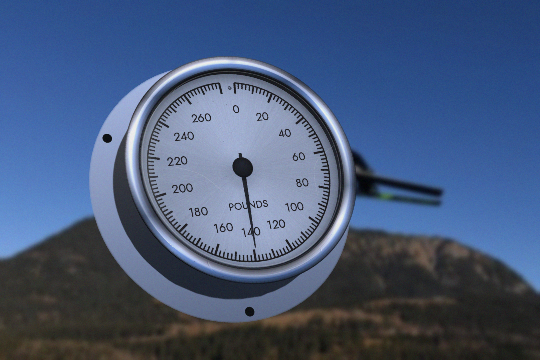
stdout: 140 lb
